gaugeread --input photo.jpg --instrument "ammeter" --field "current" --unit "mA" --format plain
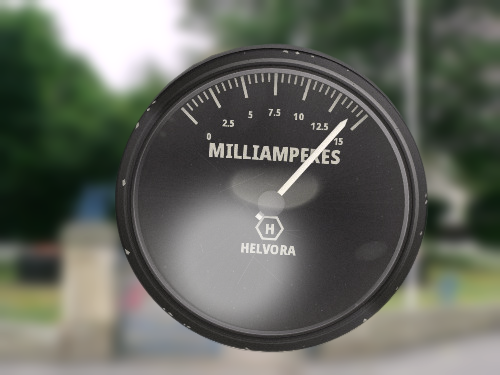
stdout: 14 mA
